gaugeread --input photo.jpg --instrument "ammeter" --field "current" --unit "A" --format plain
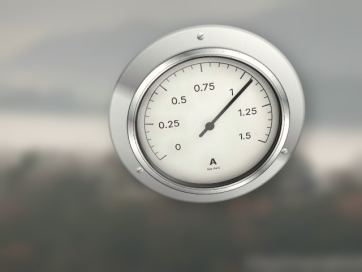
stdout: 1.05 A
